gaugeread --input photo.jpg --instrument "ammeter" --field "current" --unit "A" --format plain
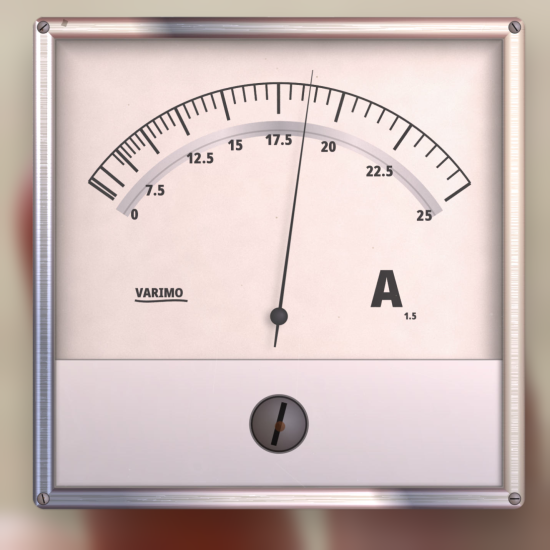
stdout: 18.75 A
